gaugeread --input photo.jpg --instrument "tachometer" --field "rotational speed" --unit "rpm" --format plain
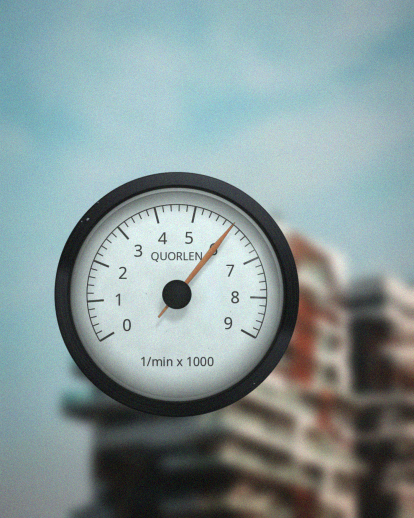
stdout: 6000 rpm
